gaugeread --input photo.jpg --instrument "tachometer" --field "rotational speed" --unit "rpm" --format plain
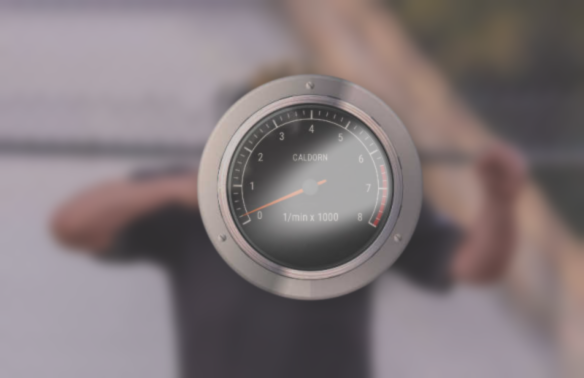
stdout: 200 rpm
